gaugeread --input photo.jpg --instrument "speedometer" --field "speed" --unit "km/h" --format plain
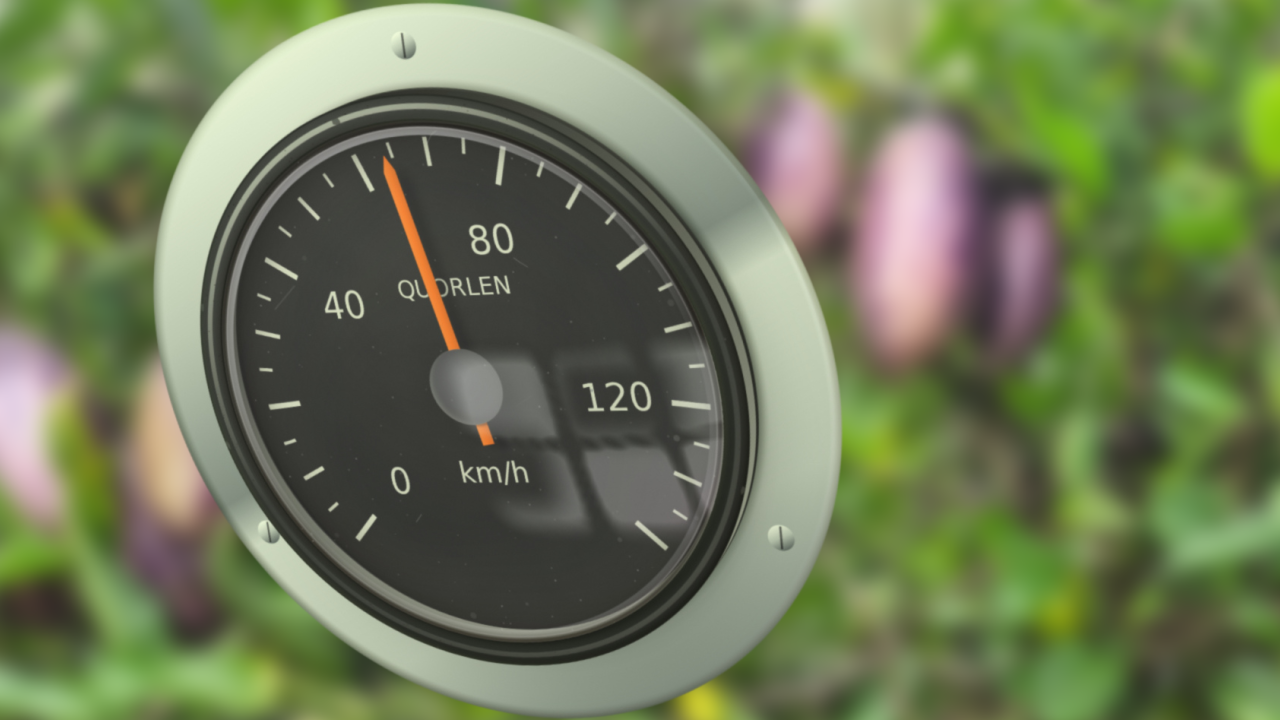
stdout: 65 km/h
